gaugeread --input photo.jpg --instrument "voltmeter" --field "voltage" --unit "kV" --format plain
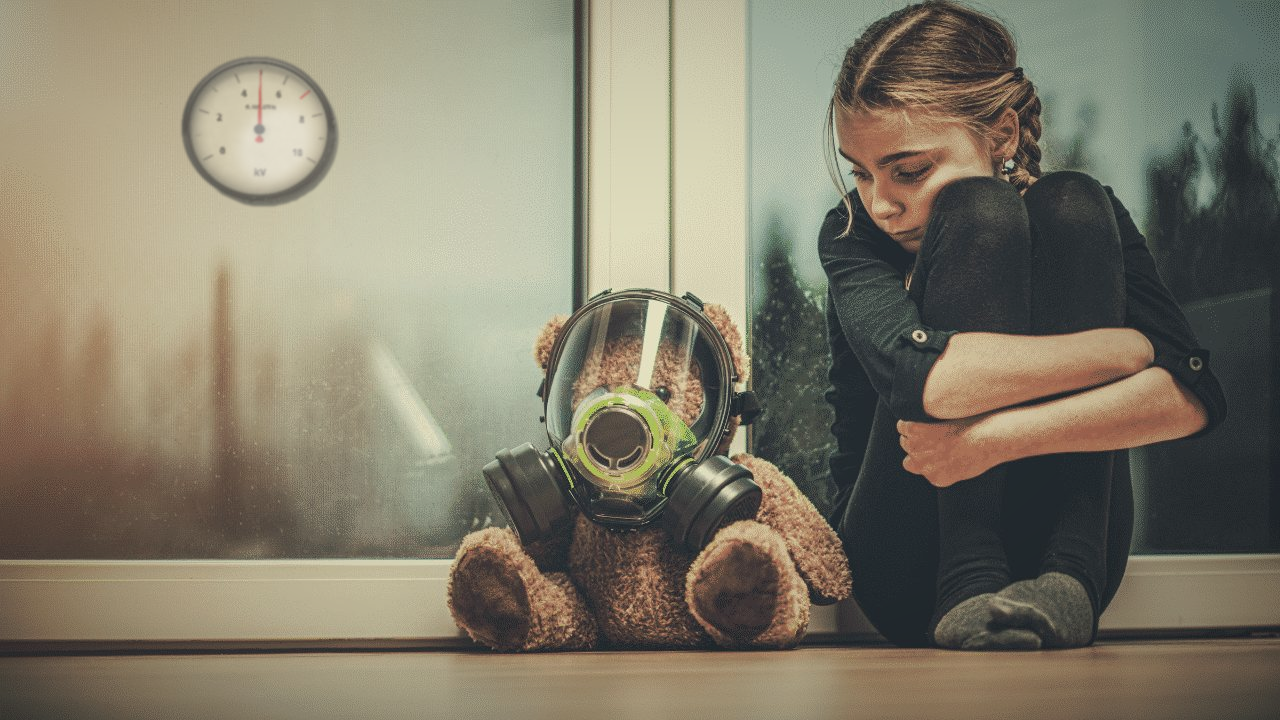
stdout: 5 kV
